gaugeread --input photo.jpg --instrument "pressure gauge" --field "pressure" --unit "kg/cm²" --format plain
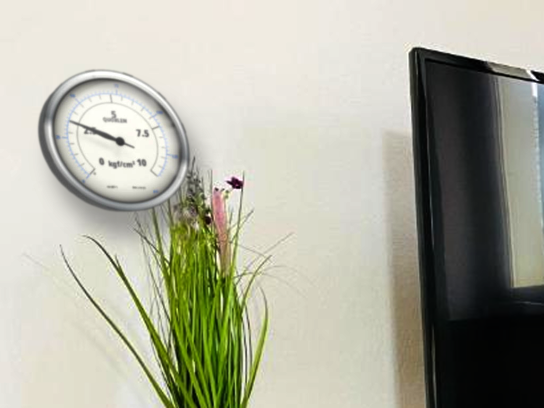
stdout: 2.5 kg/cm²
